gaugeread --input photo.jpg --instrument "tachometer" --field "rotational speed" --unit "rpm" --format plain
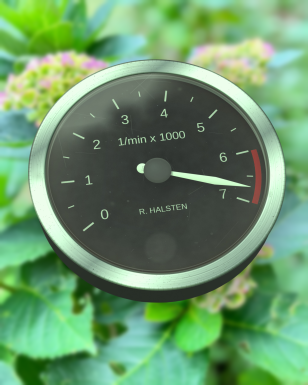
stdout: 6750 rpm
